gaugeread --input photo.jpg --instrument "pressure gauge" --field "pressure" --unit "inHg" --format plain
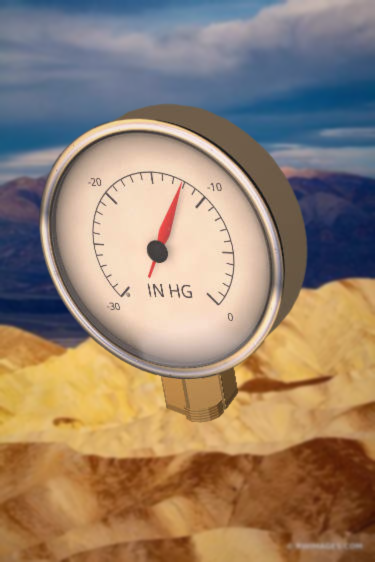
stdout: -12 inHg
